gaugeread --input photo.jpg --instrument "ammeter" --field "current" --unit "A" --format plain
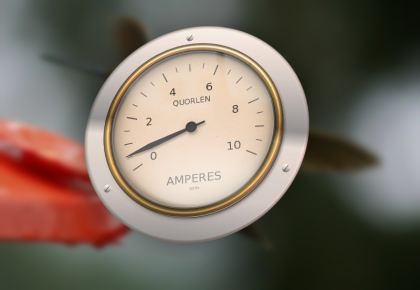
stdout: 0.5 A
